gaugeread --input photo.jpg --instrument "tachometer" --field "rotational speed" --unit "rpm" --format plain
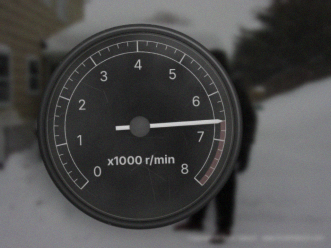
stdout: 6600 rpm
